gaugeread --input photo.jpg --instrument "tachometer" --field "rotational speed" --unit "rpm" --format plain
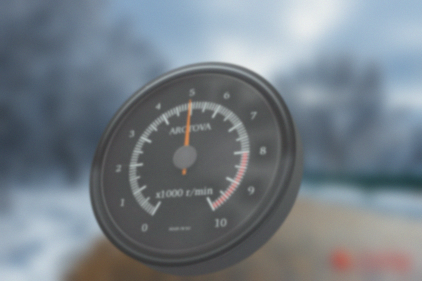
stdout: 5000 rpm
